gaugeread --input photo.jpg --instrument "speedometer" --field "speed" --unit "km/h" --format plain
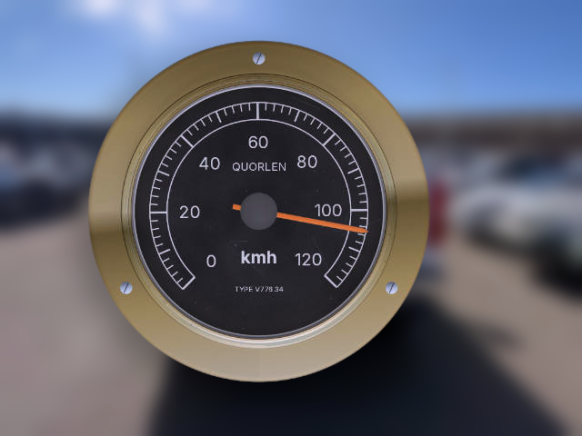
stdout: 105 km/h
